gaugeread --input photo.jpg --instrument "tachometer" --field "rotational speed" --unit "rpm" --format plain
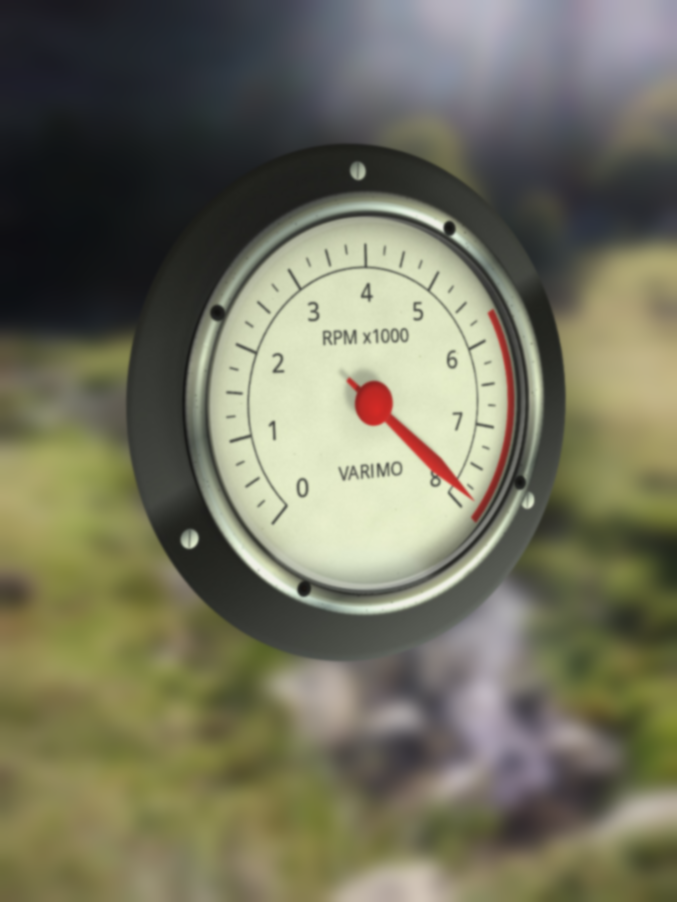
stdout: 7875 rpm
